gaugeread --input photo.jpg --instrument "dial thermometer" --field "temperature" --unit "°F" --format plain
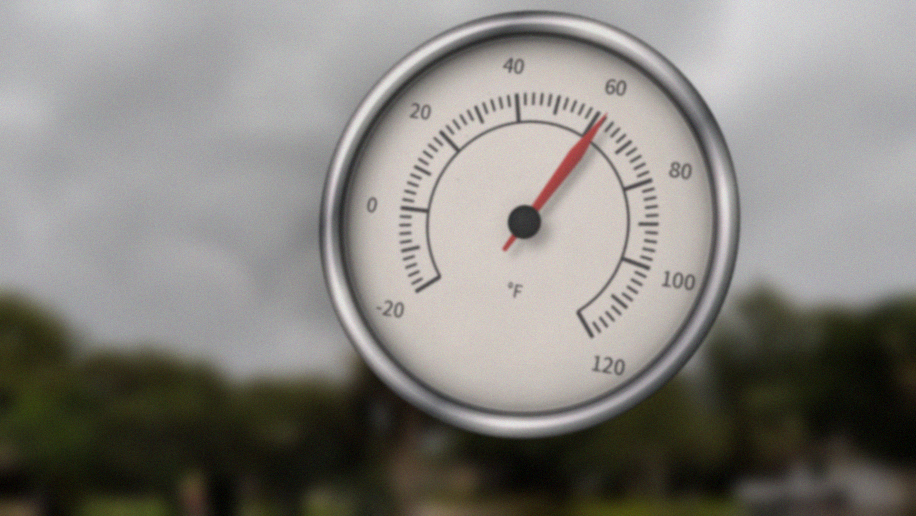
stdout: 62 °F
